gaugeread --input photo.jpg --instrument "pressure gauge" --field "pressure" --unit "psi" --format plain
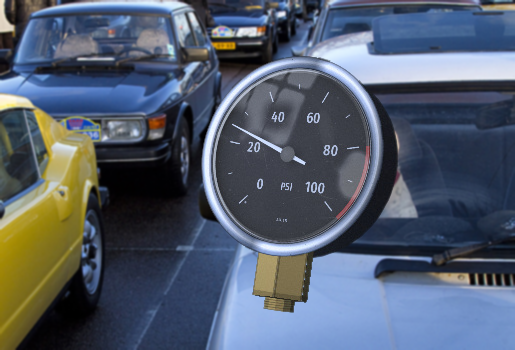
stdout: 25 psi
